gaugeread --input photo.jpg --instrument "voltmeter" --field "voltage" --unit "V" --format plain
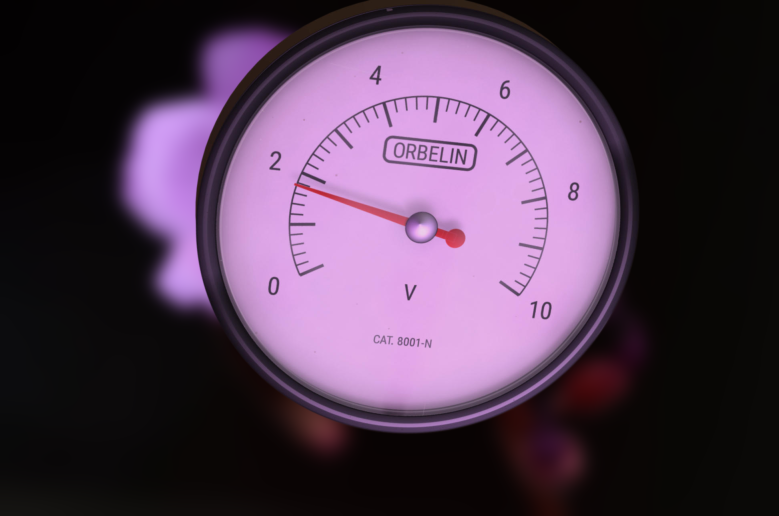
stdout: 1.8 V
